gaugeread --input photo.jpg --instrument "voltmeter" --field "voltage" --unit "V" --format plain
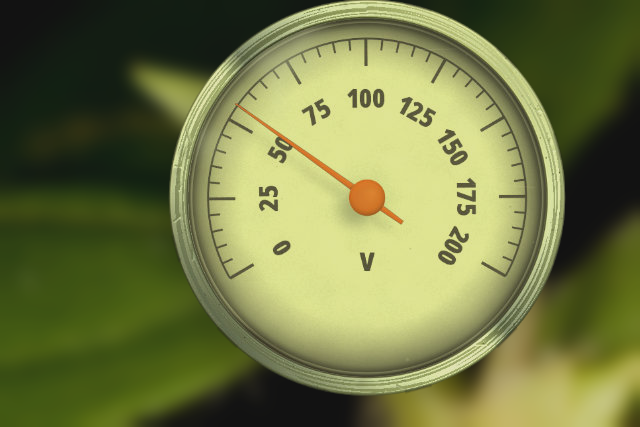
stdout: 55 V
